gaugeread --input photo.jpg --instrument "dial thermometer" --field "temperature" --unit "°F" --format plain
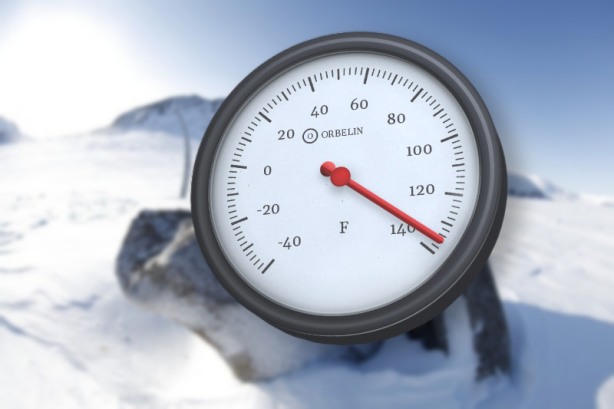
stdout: 136 °F
